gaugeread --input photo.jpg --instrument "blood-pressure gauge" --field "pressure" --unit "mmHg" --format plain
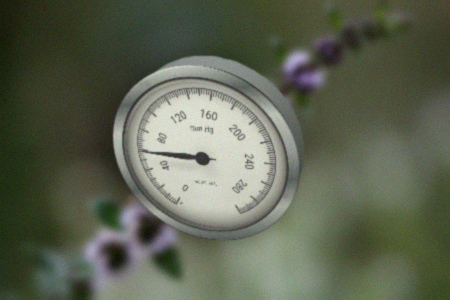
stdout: 60 mmHg
